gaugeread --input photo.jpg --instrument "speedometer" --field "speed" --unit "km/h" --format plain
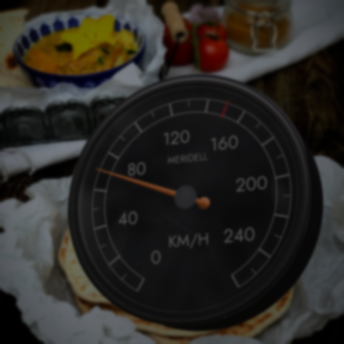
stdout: 70 km/h
